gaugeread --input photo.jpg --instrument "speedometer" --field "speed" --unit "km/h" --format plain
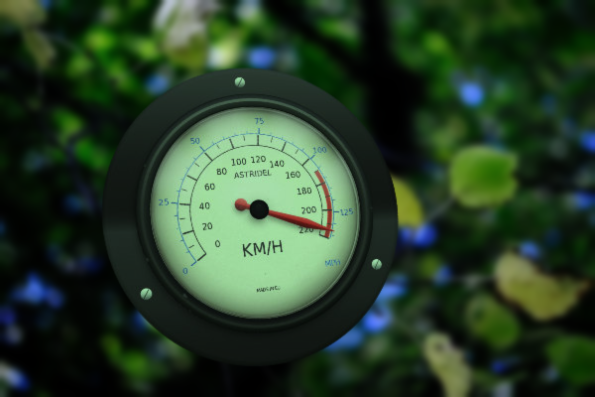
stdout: 215 km/h
